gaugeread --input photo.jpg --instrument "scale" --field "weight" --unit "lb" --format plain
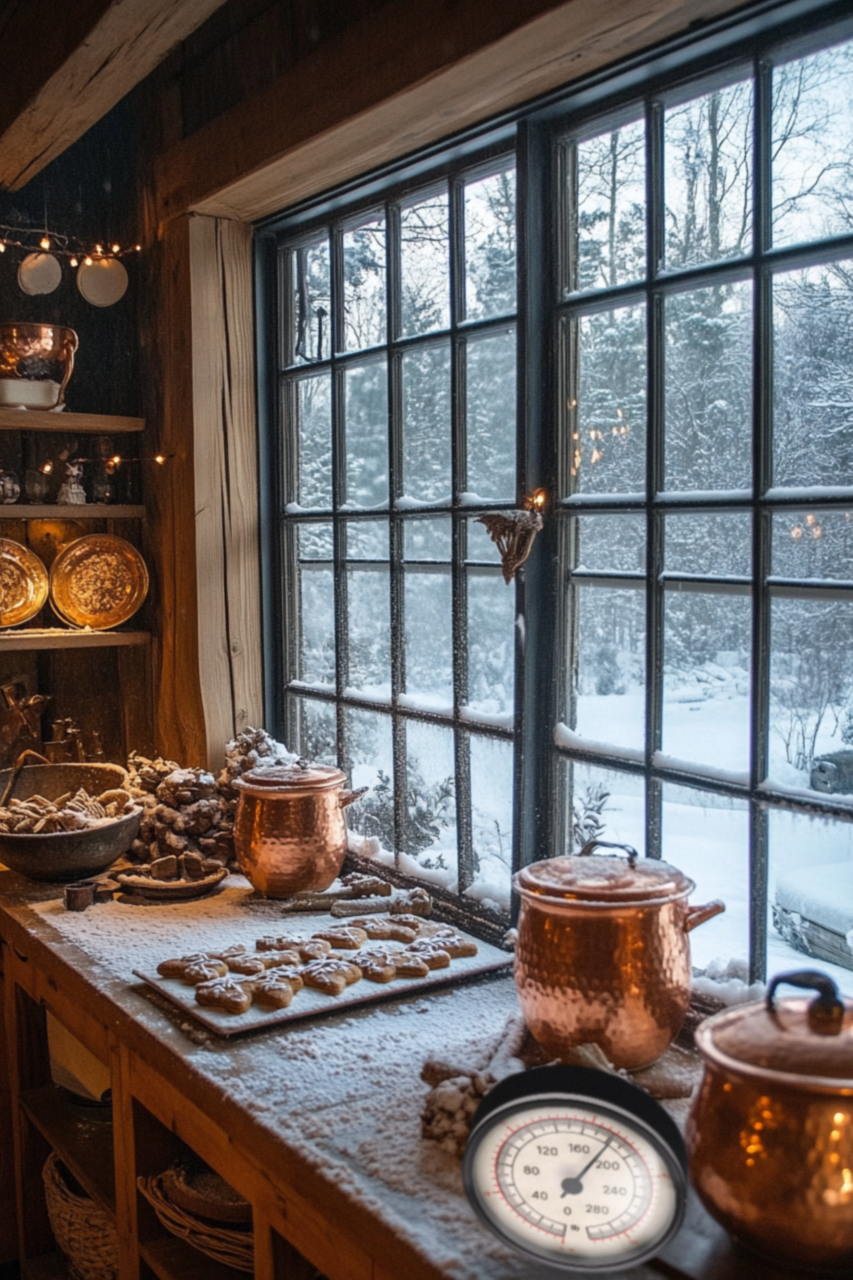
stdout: 180 lb
